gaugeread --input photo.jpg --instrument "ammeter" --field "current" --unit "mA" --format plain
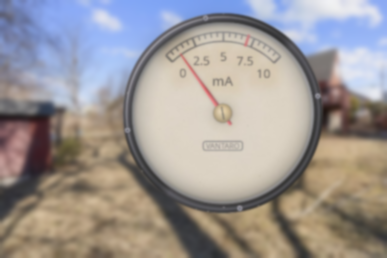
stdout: 1 mA
